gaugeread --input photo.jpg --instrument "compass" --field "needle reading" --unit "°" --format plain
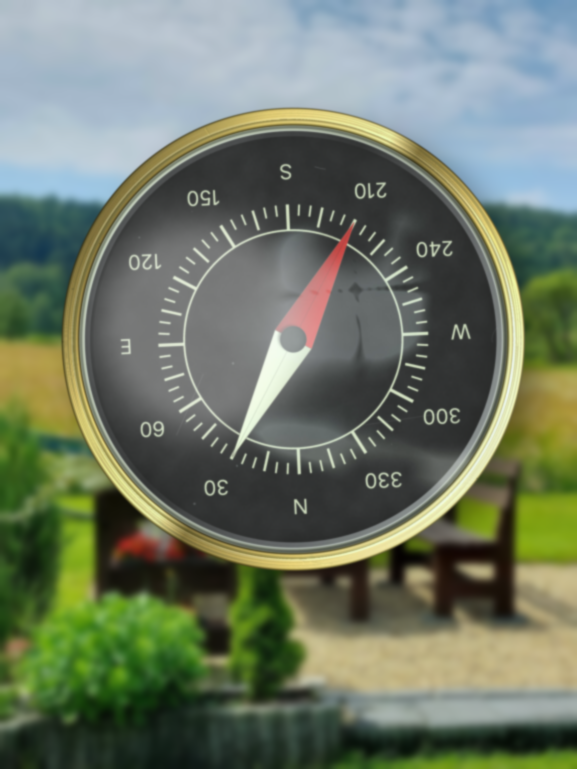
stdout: 210 °
